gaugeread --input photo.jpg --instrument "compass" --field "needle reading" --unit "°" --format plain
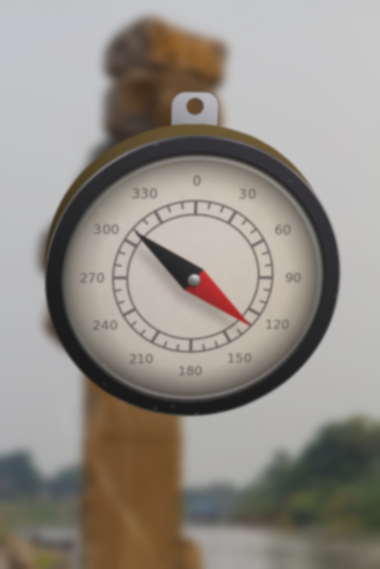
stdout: 130 °
